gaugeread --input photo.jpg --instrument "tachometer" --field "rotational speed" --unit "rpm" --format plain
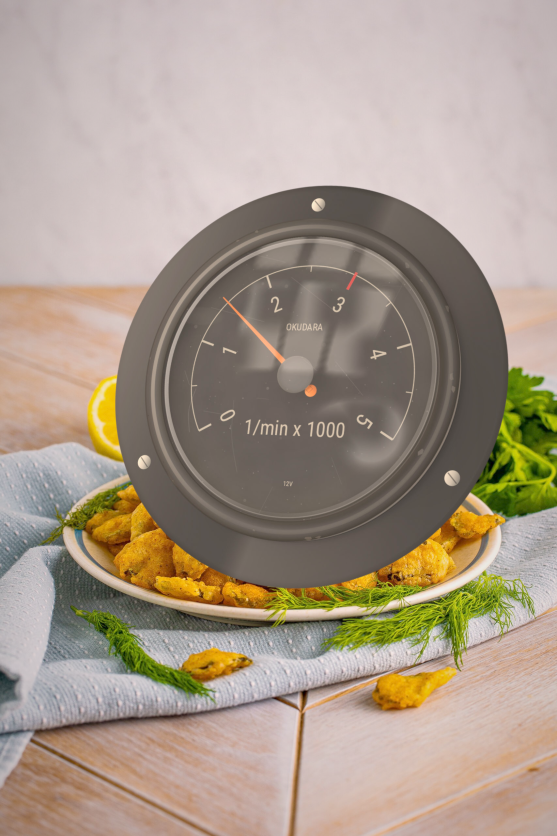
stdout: 1500 rpm
